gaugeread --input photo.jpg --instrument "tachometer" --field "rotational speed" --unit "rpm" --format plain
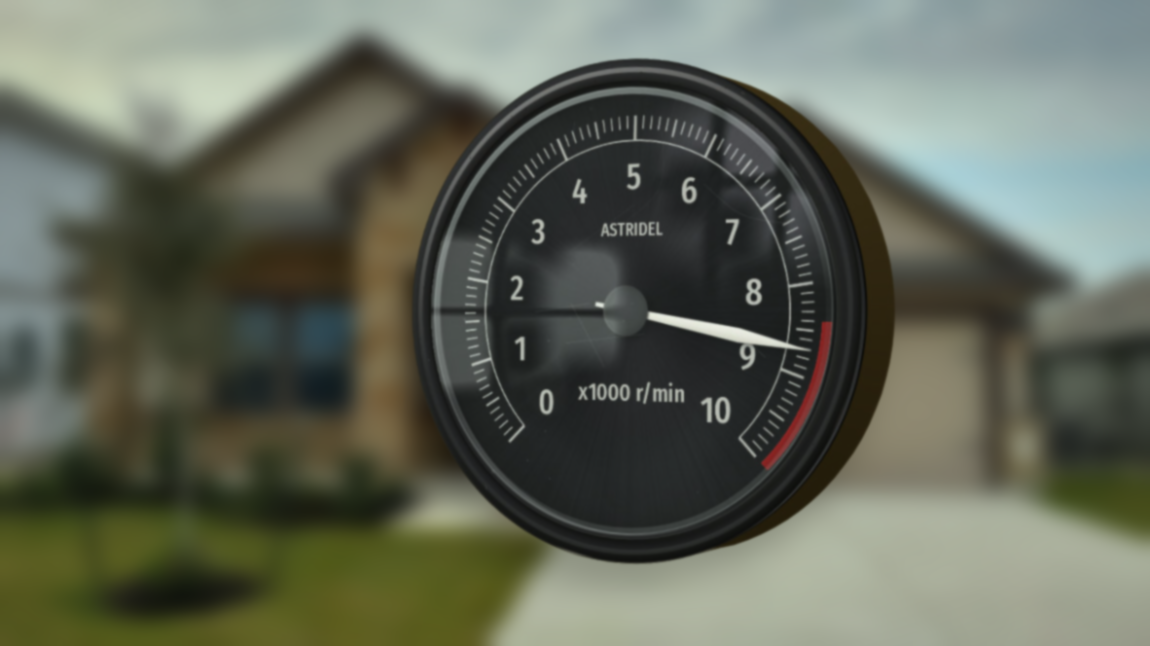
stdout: 8700 rpm
